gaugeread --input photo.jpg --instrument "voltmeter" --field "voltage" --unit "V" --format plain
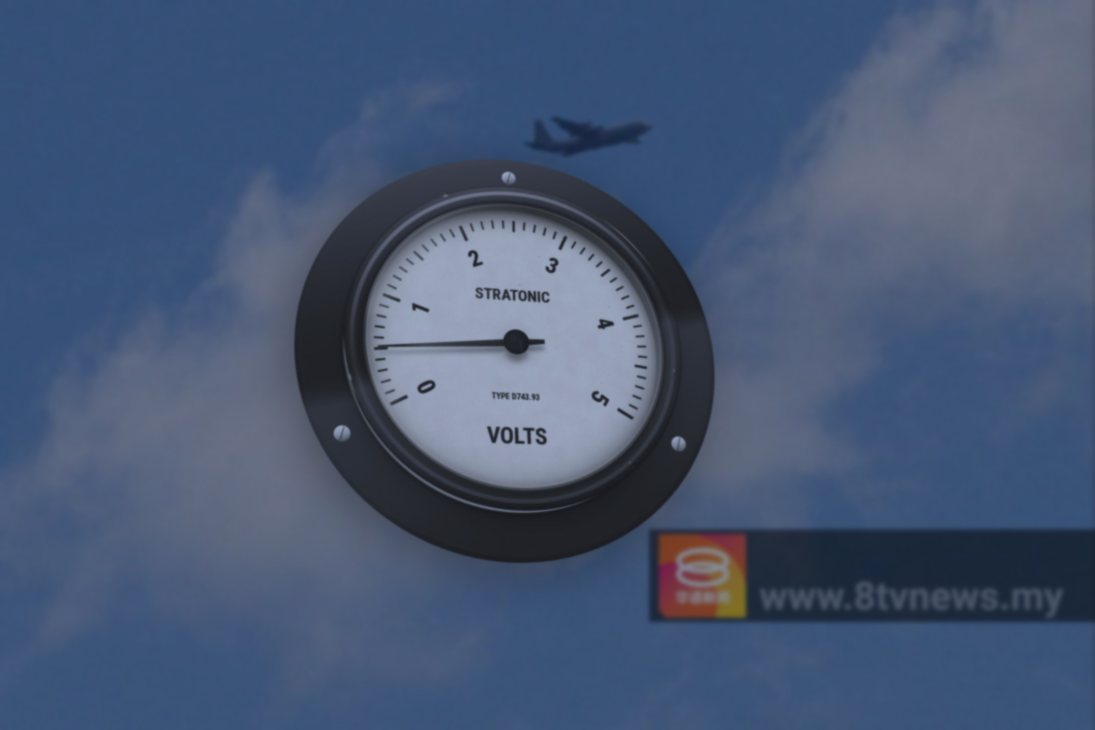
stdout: 0.5 V
